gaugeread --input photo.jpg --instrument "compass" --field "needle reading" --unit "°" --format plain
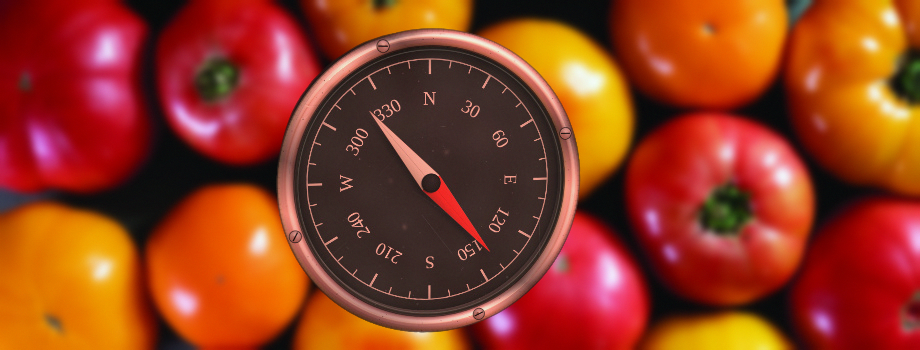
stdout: 140 °
